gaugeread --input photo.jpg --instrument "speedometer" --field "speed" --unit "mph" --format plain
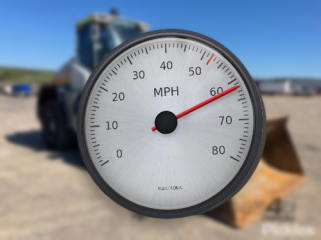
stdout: 62 mph
